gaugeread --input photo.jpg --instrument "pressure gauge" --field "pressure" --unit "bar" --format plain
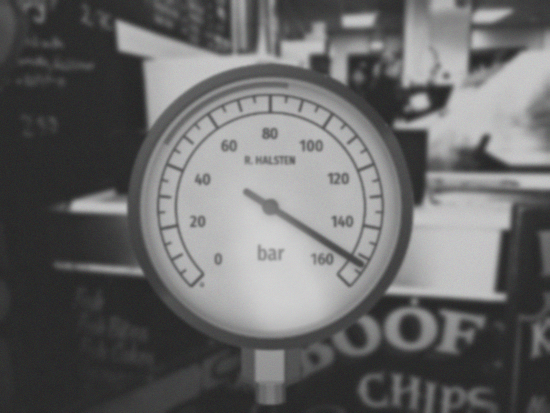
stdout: 152.5 bar
